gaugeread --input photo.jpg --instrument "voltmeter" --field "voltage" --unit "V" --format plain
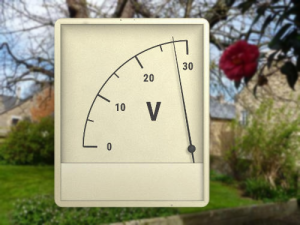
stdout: 27.5 V
